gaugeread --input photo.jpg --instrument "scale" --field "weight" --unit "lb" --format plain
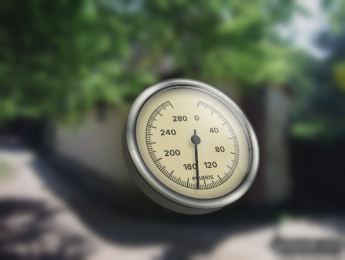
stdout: 150 lb
